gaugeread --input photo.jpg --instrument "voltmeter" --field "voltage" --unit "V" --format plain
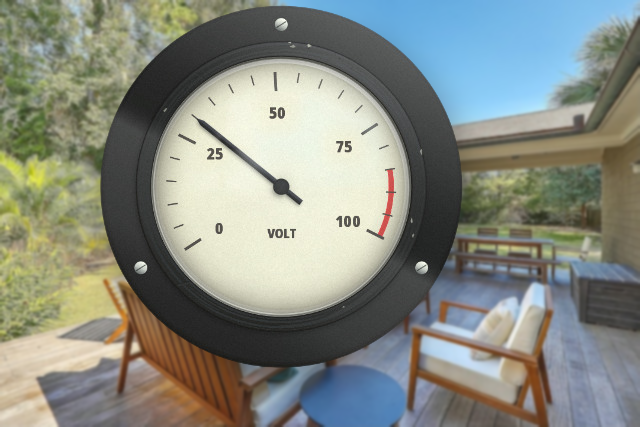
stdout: 30 V
